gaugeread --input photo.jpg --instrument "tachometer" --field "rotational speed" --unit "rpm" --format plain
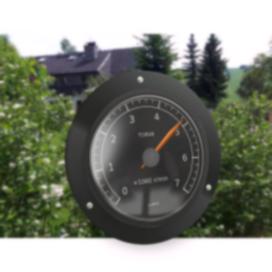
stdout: 4800 rpm
